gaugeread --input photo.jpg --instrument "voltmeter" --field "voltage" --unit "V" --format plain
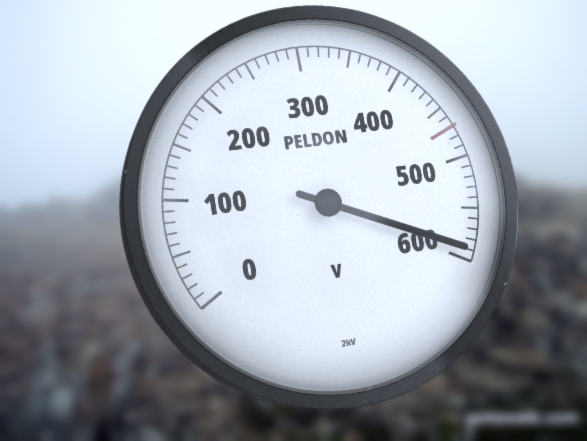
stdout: 590 V
